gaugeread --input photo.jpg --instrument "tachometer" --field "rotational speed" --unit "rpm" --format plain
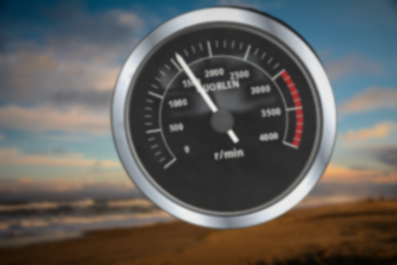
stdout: 1600 rpm
